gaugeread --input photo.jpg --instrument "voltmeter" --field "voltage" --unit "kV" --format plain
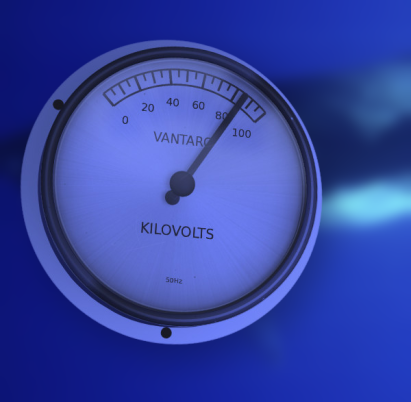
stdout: 85 kV
